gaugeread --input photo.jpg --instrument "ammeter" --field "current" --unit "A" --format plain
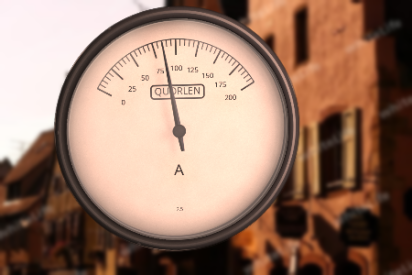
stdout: 85 A
